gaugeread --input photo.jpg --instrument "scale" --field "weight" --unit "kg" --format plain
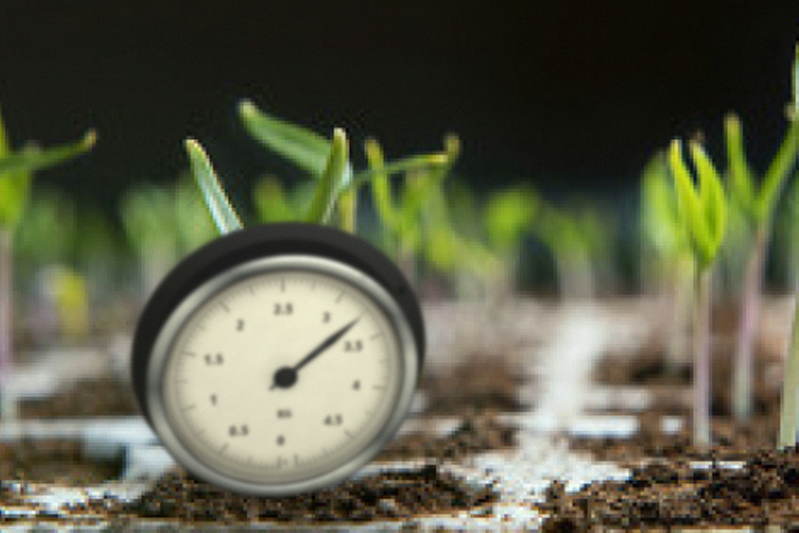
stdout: 3.25 kg
